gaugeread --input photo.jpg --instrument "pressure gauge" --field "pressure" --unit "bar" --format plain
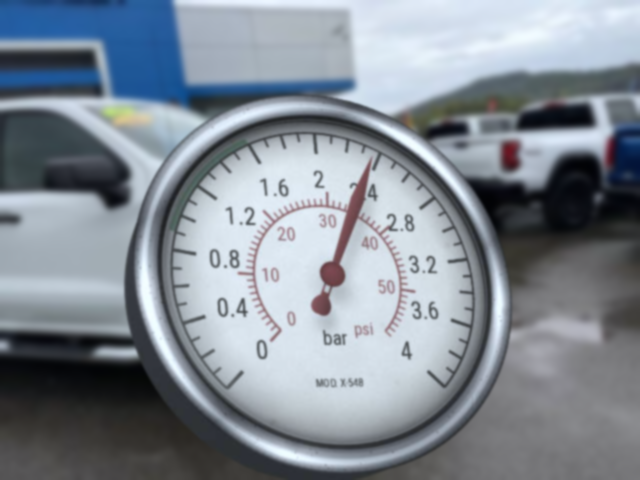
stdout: 2.35 bar
